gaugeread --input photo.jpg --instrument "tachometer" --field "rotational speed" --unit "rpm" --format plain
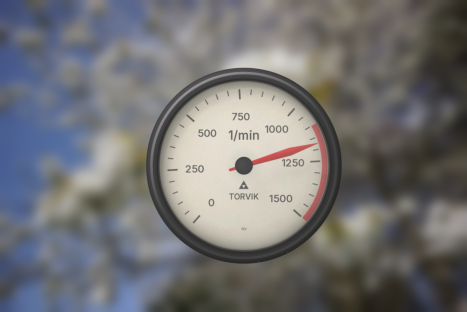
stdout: 1175 rpm
